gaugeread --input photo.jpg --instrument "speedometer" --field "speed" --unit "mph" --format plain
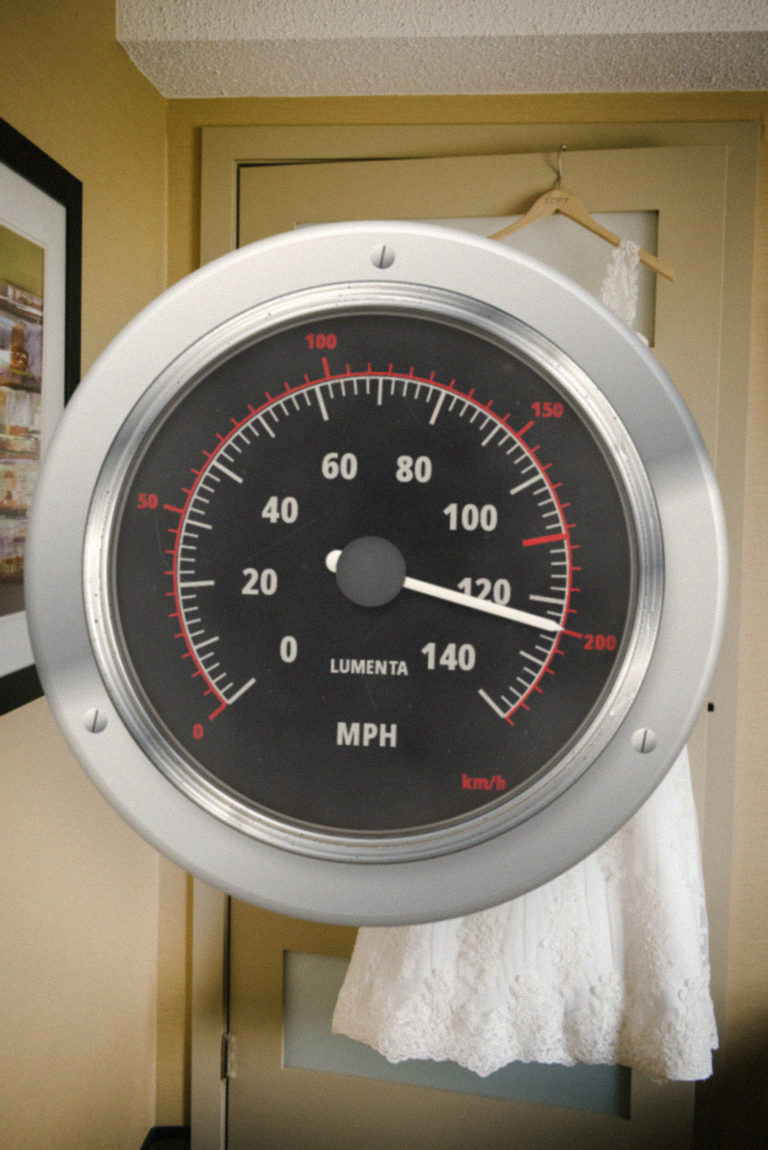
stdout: 124 mph
